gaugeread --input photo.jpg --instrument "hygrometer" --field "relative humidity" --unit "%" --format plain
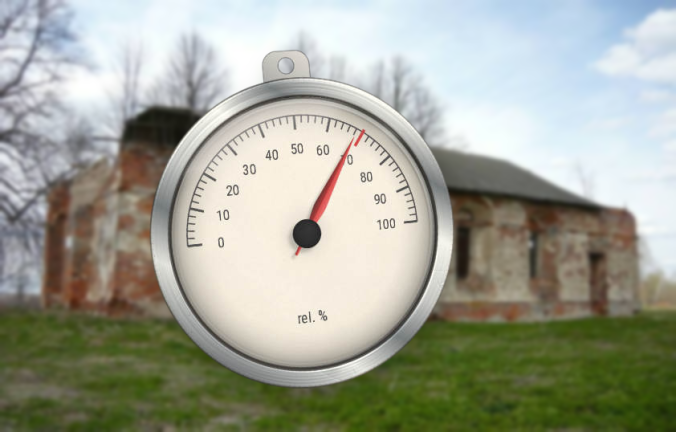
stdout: 68 %
